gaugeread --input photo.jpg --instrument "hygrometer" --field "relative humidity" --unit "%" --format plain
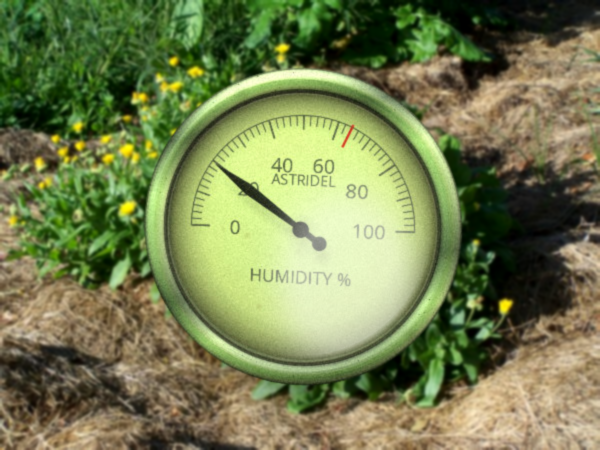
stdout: 20 %
